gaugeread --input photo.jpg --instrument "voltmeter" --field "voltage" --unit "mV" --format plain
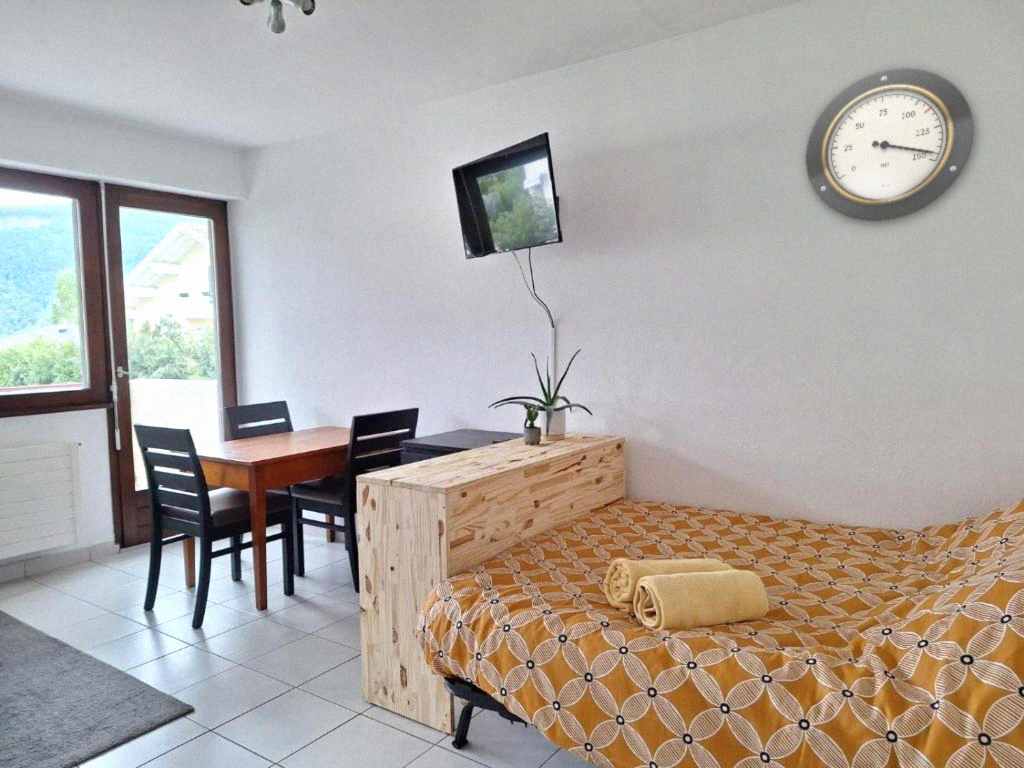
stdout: 145 mV
